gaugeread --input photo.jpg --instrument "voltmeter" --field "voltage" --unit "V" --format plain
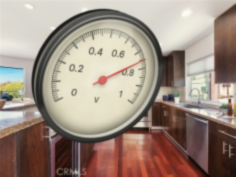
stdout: 0.75 V
